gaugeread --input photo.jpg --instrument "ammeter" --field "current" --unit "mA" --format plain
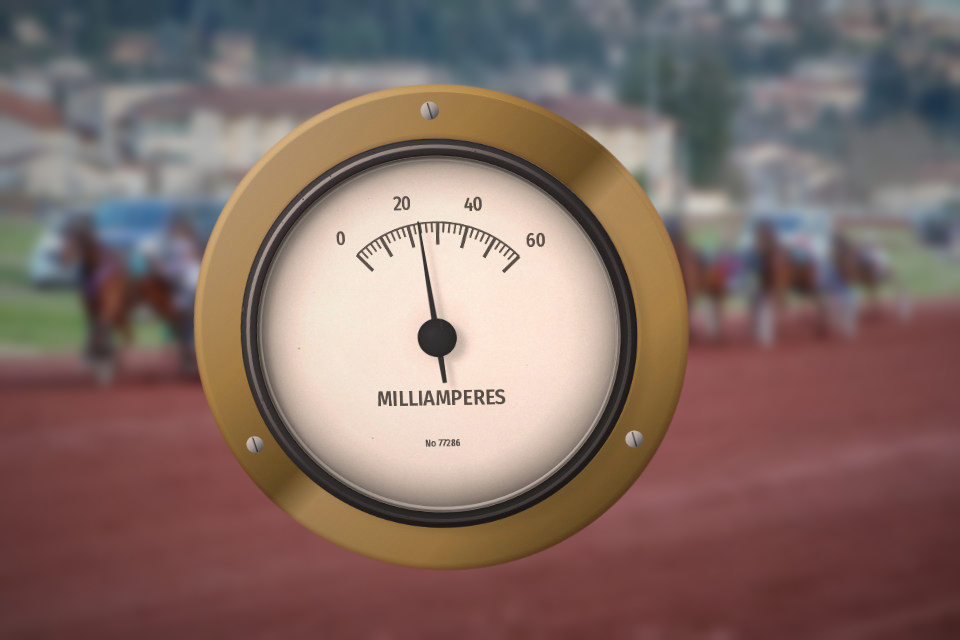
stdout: 24 mA
